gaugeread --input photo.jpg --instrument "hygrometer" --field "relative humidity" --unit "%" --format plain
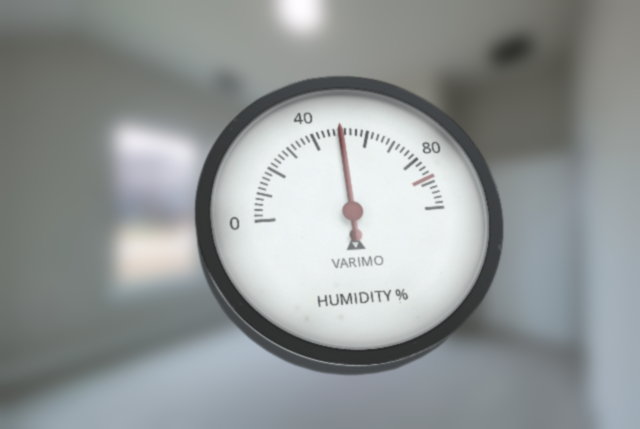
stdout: 50 %
